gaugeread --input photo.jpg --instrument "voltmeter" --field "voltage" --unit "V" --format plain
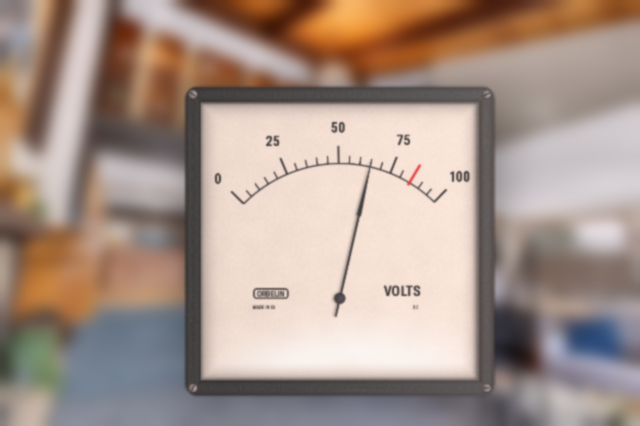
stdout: 65 V
